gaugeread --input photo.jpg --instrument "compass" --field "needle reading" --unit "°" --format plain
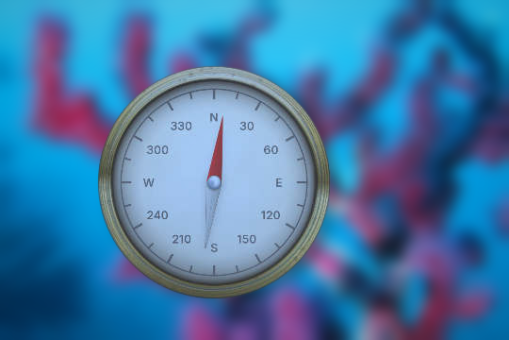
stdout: 7.5 °
